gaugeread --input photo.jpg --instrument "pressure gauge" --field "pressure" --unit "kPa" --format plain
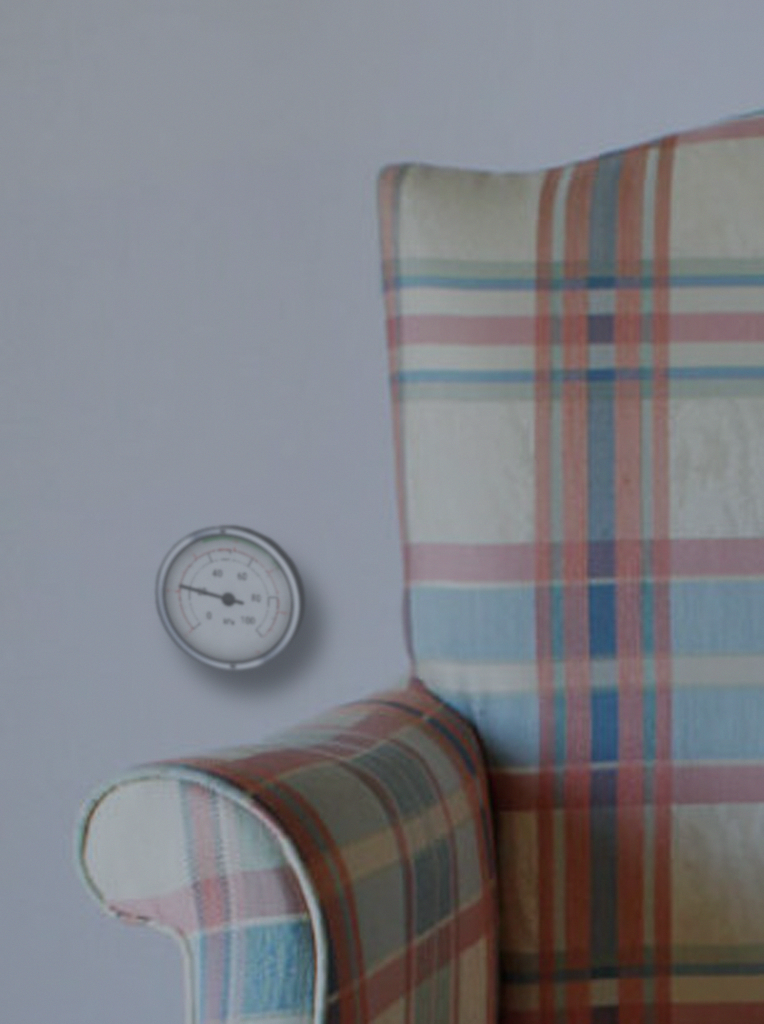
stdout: 20 kPa
